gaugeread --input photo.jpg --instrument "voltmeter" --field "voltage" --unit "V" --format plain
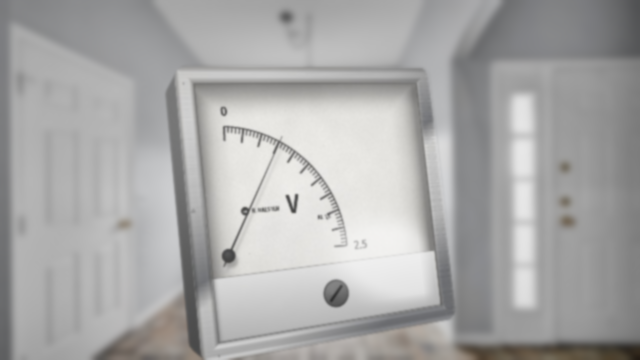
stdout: 0.75 V
